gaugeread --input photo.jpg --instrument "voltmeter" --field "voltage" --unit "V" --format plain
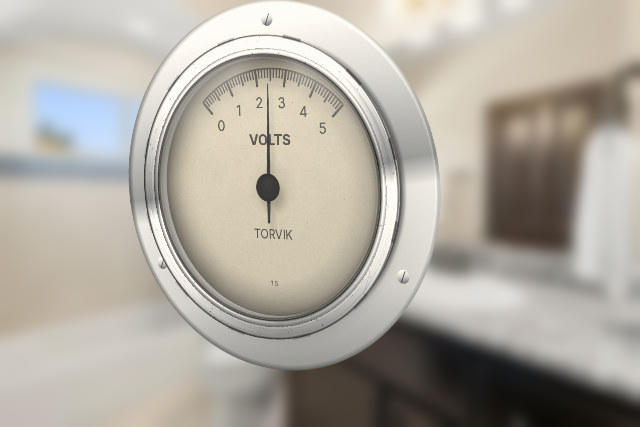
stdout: 2.5 V
